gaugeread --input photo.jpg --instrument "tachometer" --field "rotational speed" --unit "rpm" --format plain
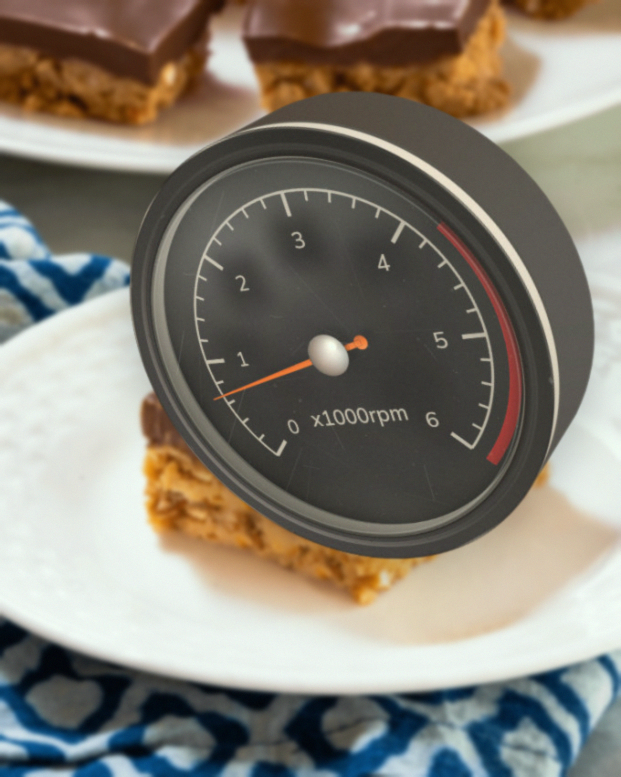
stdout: 700 rpm
